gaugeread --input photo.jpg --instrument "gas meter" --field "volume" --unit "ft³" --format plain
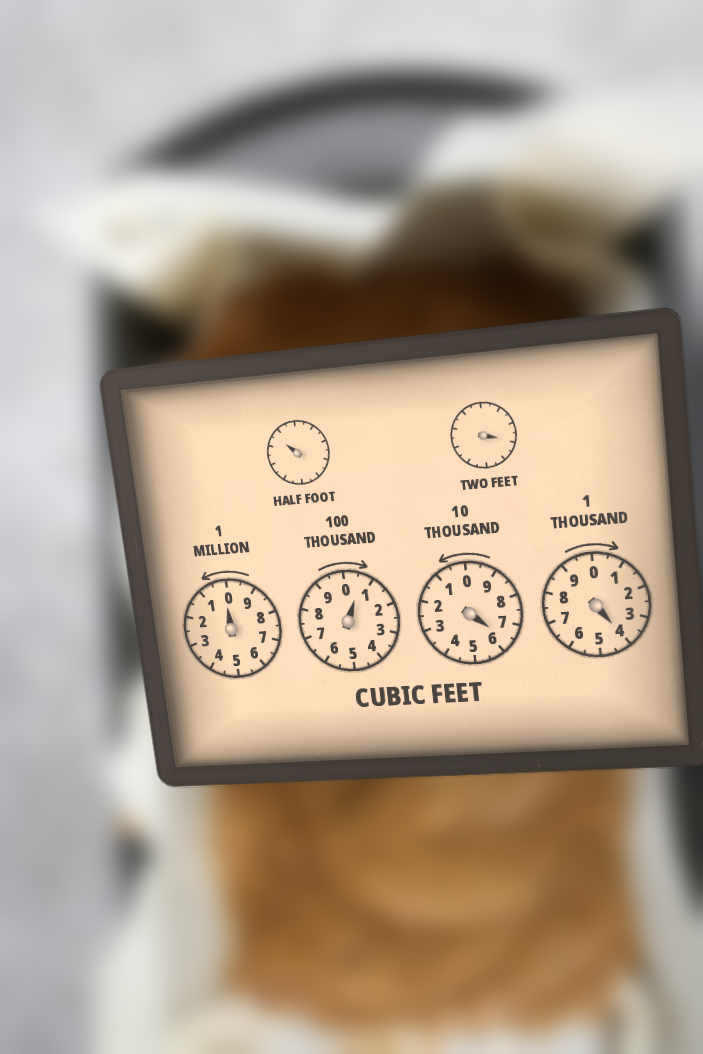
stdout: 6400 ft³
